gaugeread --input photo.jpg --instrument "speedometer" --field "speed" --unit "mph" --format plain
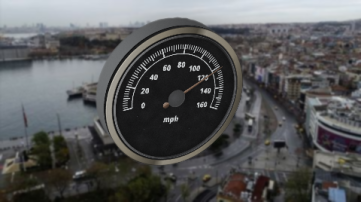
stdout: 120 mph
